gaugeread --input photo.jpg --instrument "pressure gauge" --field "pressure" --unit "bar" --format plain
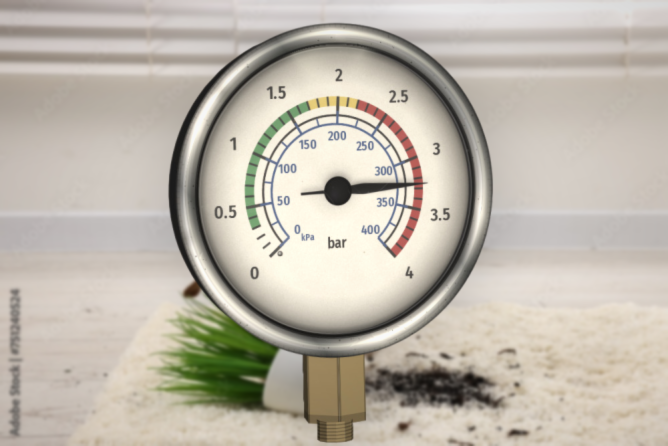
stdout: 3.25 bar
